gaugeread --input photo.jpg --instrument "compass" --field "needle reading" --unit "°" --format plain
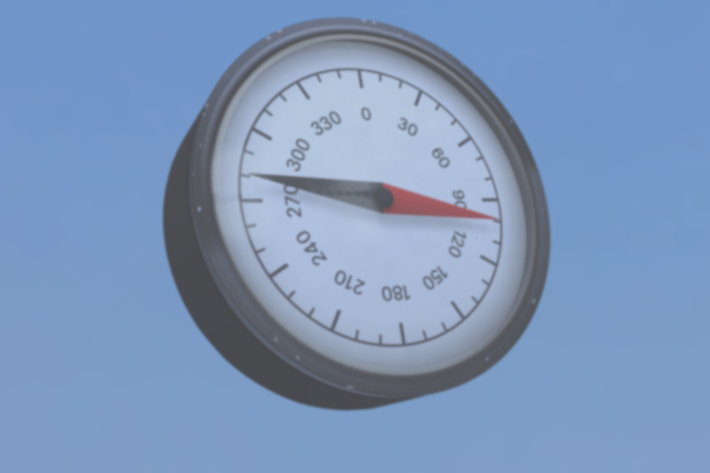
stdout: 100 °
